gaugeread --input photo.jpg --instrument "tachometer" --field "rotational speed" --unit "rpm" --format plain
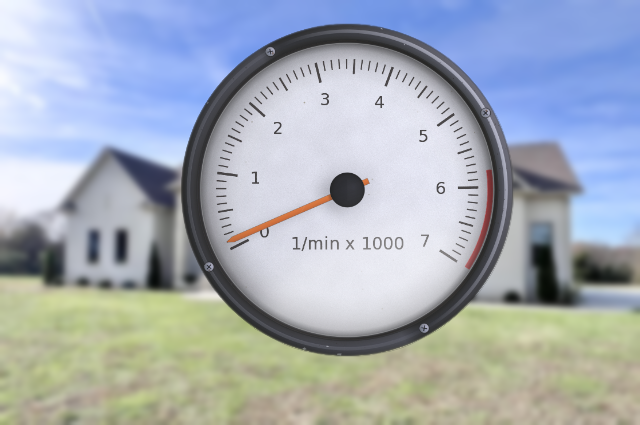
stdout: 100 rpm
